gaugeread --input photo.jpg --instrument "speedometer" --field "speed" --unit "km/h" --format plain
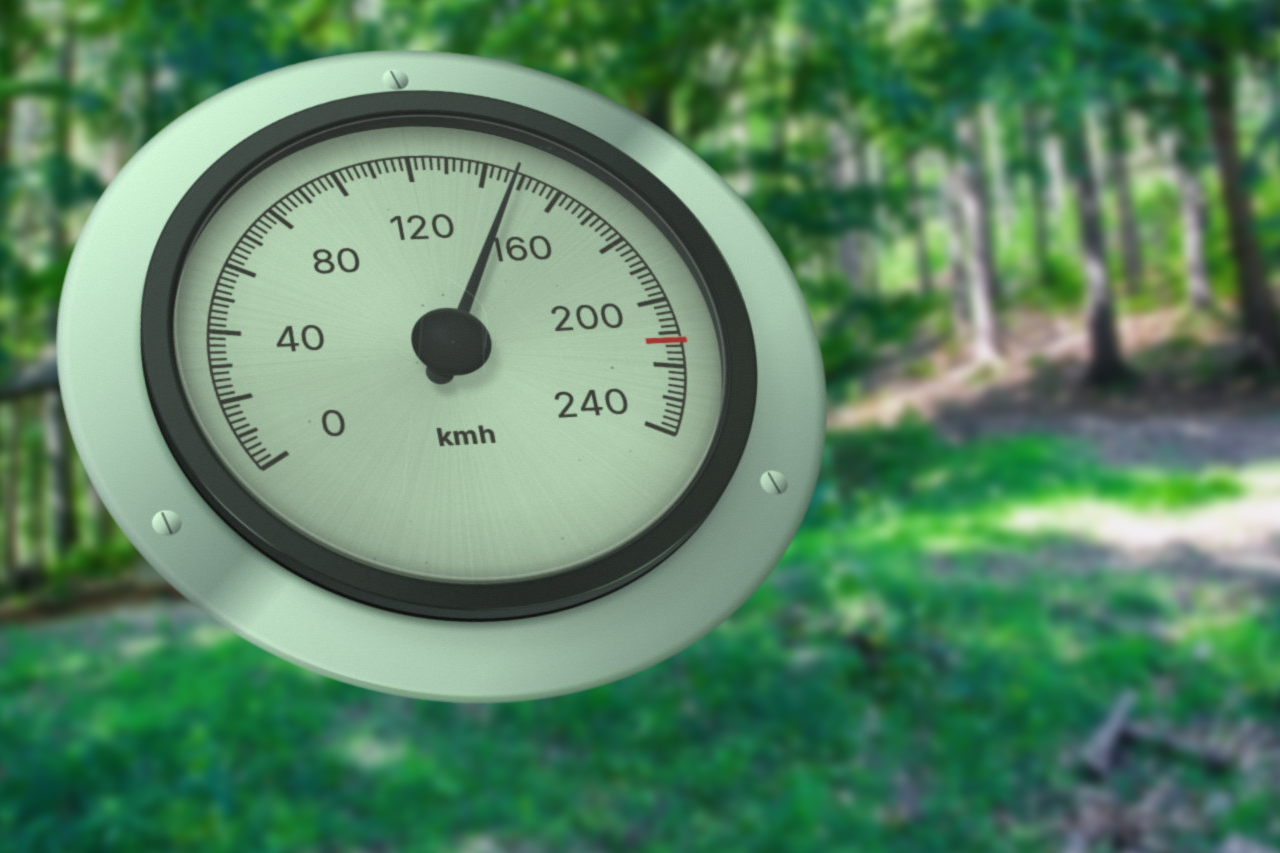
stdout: 148 km/h
